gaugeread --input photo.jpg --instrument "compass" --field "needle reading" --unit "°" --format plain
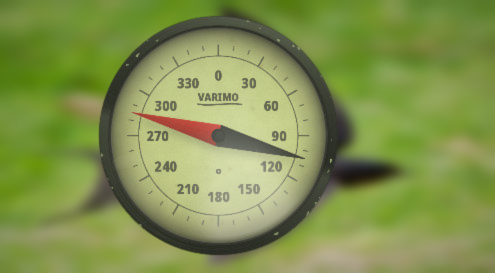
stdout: 285 °
